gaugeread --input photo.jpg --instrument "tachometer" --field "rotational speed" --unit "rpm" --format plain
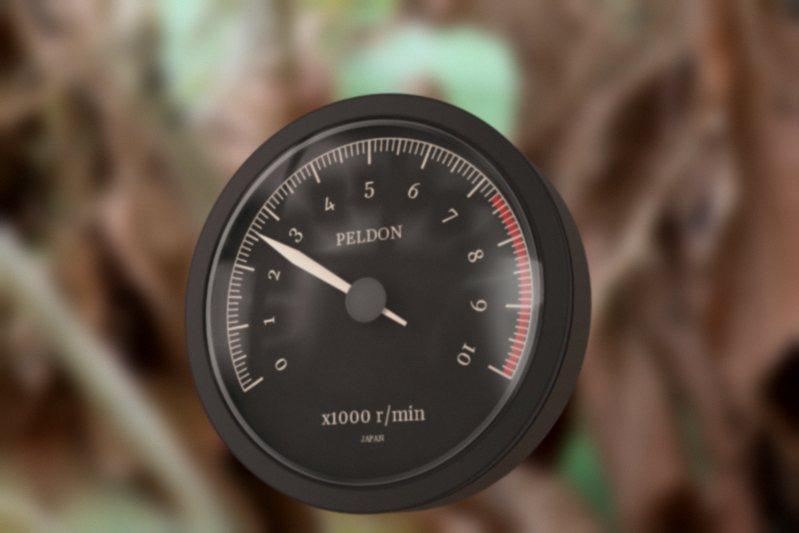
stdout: 2600 rpm
